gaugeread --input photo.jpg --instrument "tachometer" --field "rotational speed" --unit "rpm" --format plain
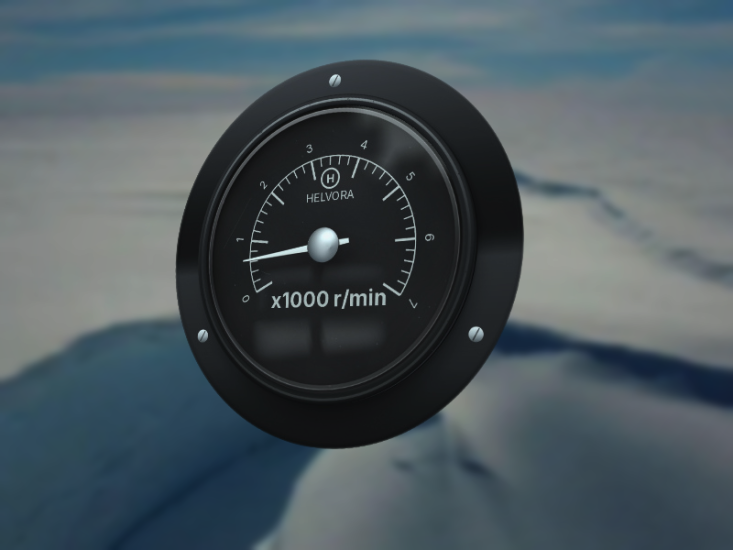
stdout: 600 rpm
